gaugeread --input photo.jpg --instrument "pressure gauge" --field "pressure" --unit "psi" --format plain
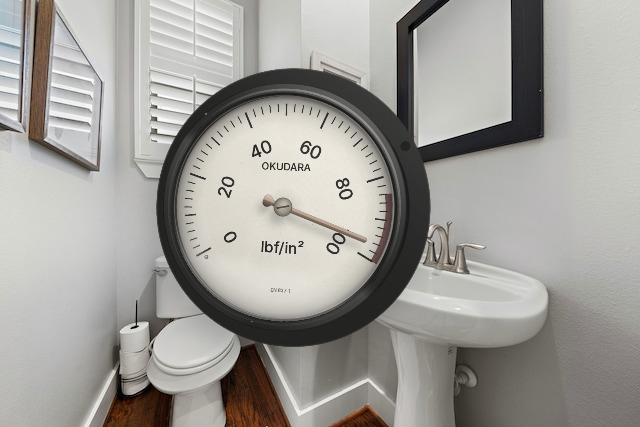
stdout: 96 psi
